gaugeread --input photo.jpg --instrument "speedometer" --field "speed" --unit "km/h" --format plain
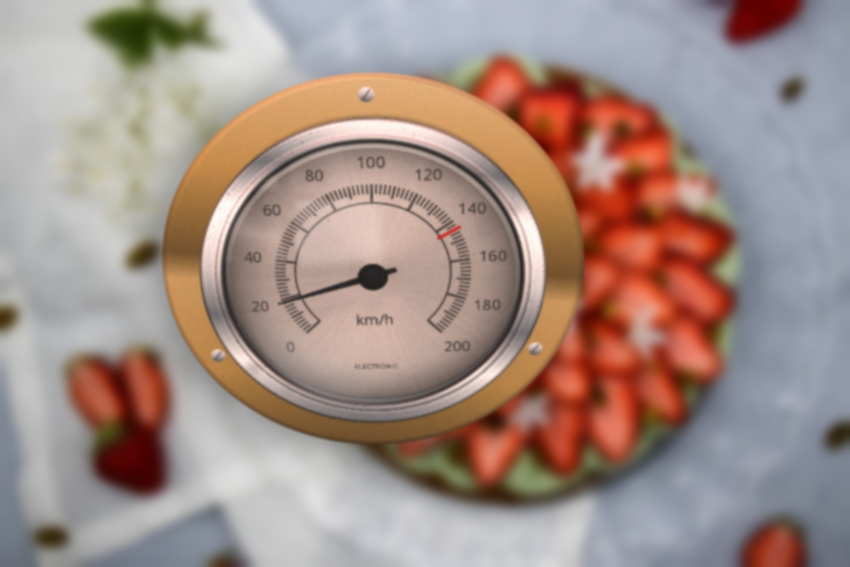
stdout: 20 km/h
